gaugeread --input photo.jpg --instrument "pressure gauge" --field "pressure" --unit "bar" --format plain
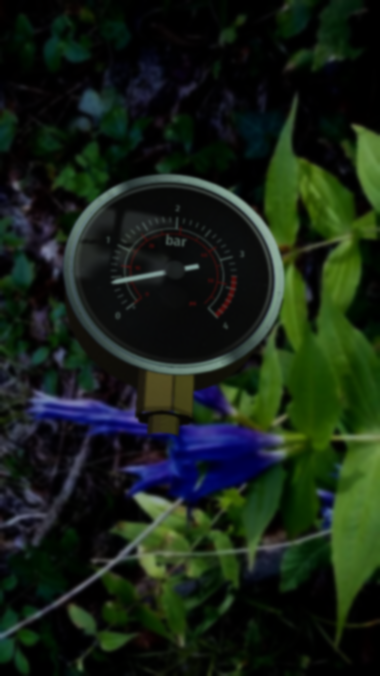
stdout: 0.4 bar
